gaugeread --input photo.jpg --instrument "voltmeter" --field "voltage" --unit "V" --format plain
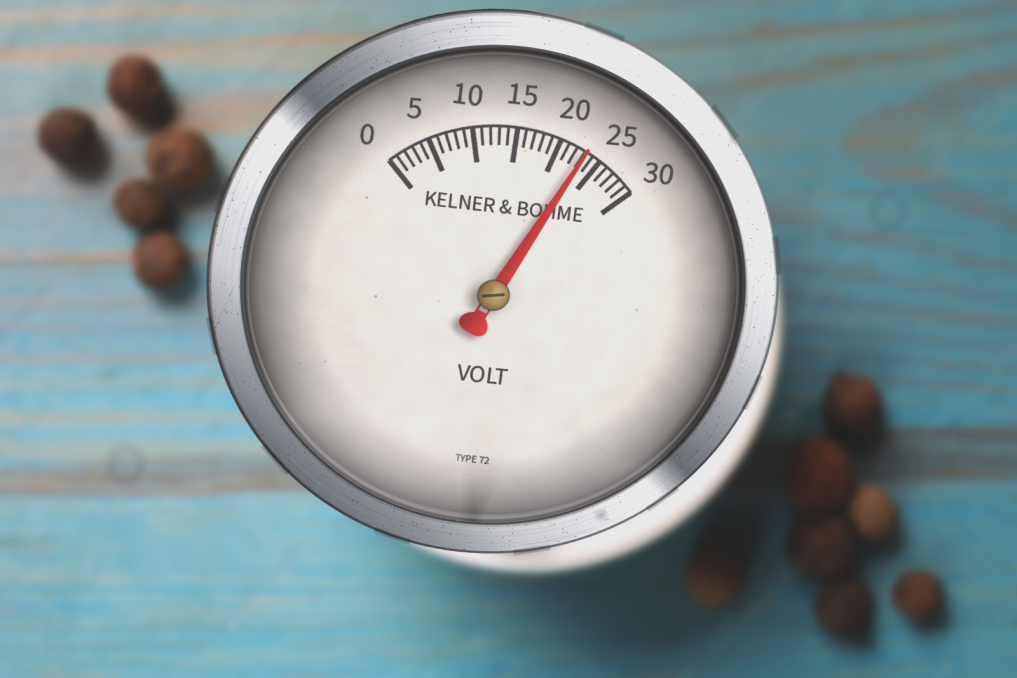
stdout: 23 V
